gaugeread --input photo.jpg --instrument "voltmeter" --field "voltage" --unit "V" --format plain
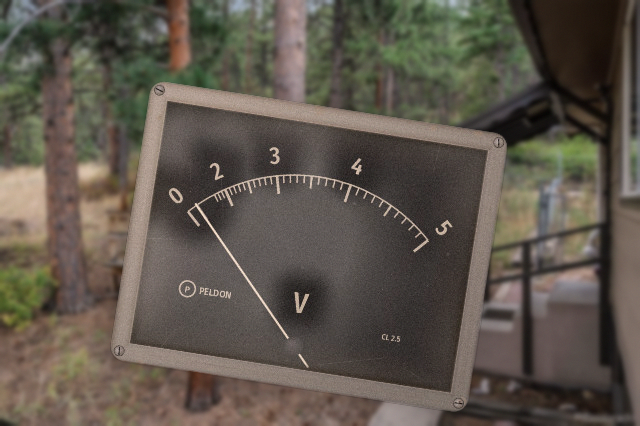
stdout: 1 V
